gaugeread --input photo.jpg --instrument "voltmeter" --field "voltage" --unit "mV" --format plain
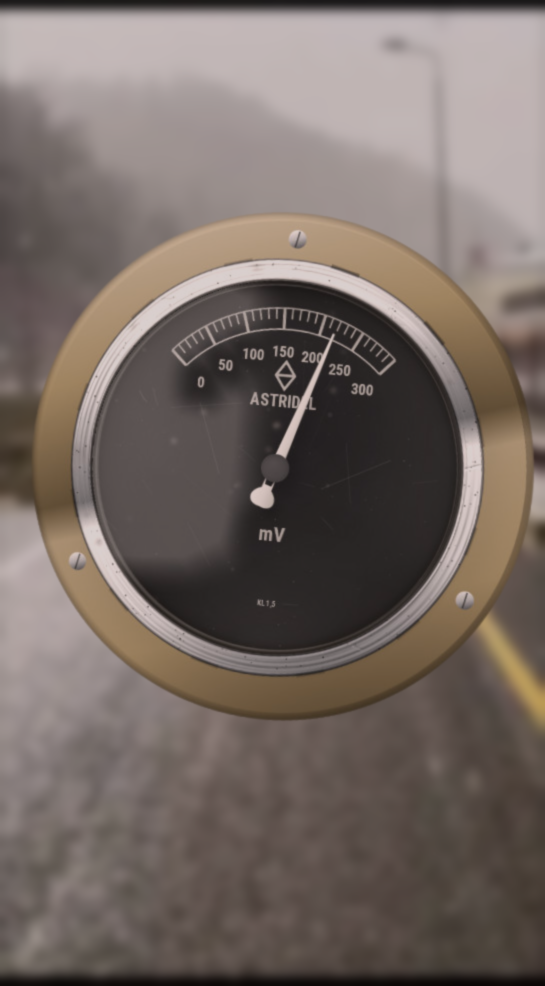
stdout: 220 mV
